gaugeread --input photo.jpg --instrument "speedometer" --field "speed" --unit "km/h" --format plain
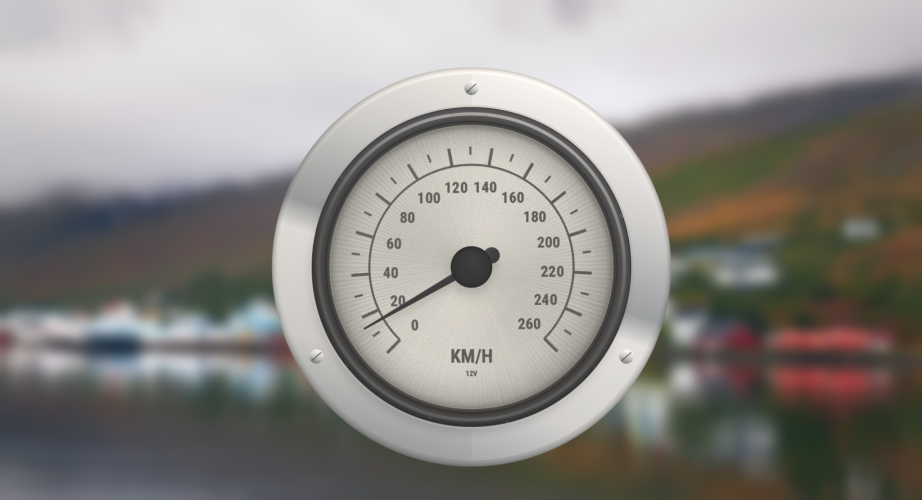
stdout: 15 km/h
